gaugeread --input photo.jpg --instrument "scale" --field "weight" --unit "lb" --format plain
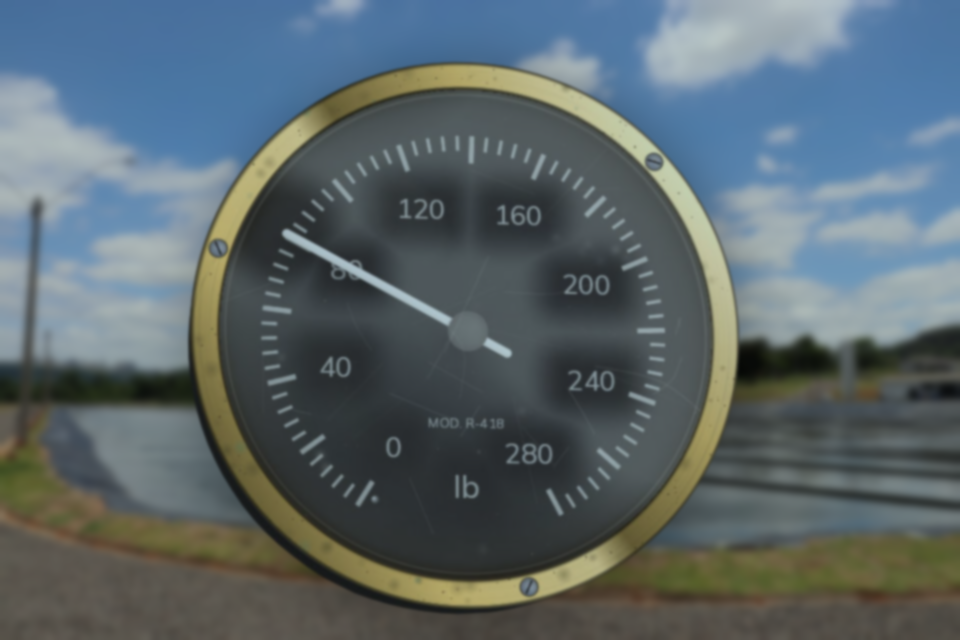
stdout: 80 lb
